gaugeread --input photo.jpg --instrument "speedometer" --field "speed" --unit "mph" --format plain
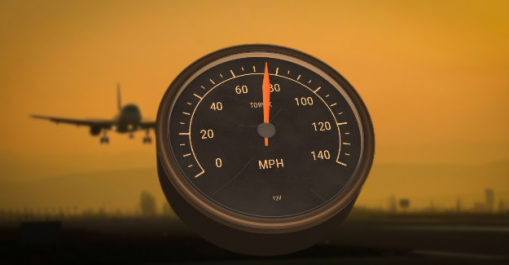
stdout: 75 mph
